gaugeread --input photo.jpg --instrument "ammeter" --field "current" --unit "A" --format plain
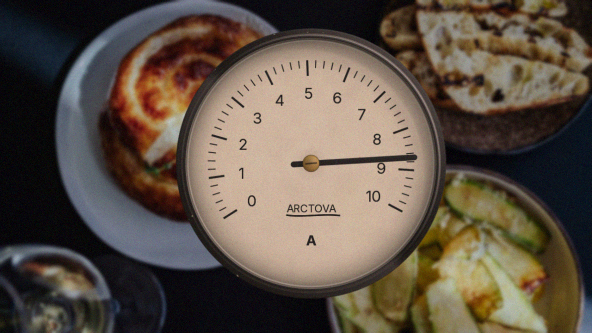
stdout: 8.7 A
